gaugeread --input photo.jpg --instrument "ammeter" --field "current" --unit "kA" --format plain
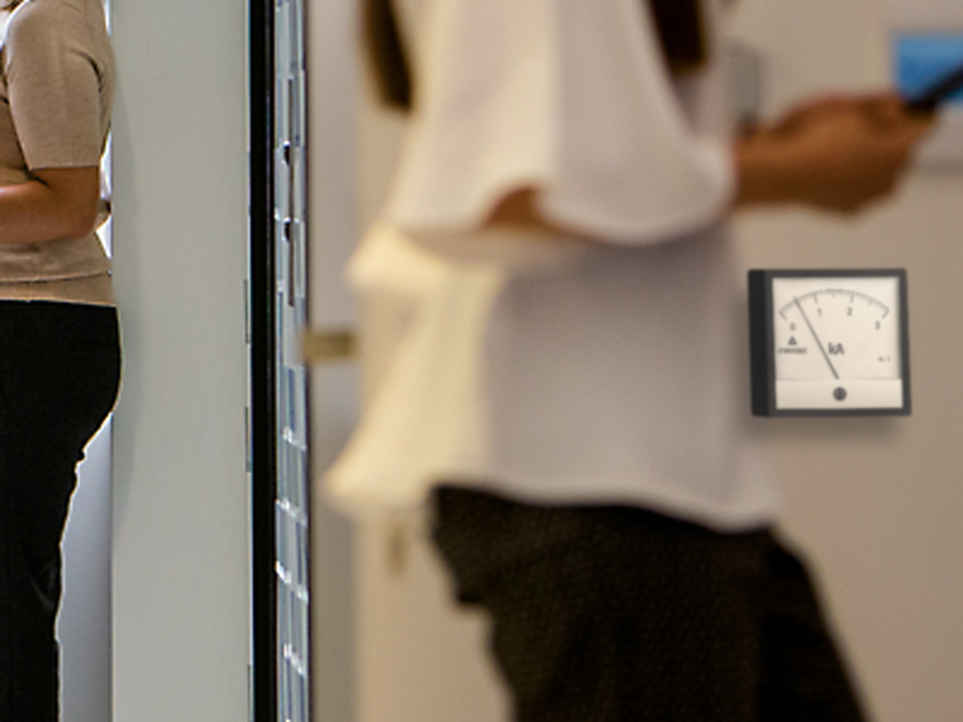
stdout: 0.5 kA
